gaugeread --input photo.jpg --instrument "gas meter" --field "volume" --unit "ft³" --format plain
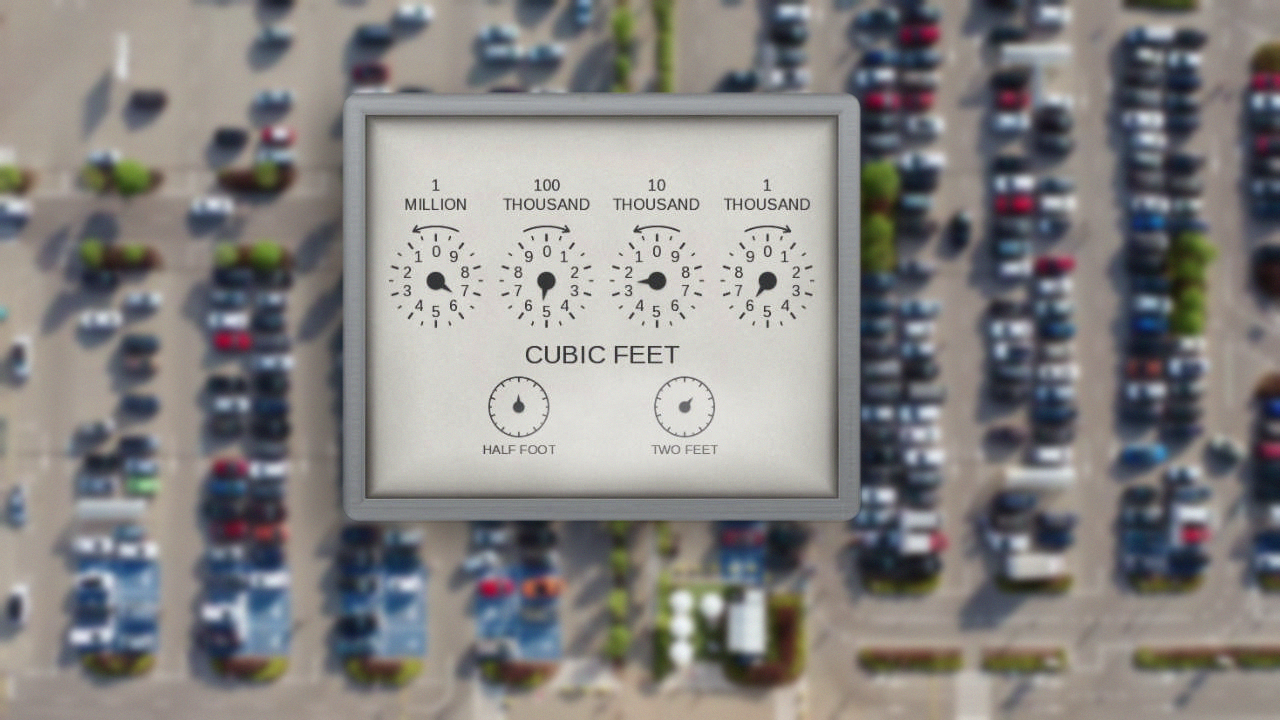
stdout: 652600 ft³
